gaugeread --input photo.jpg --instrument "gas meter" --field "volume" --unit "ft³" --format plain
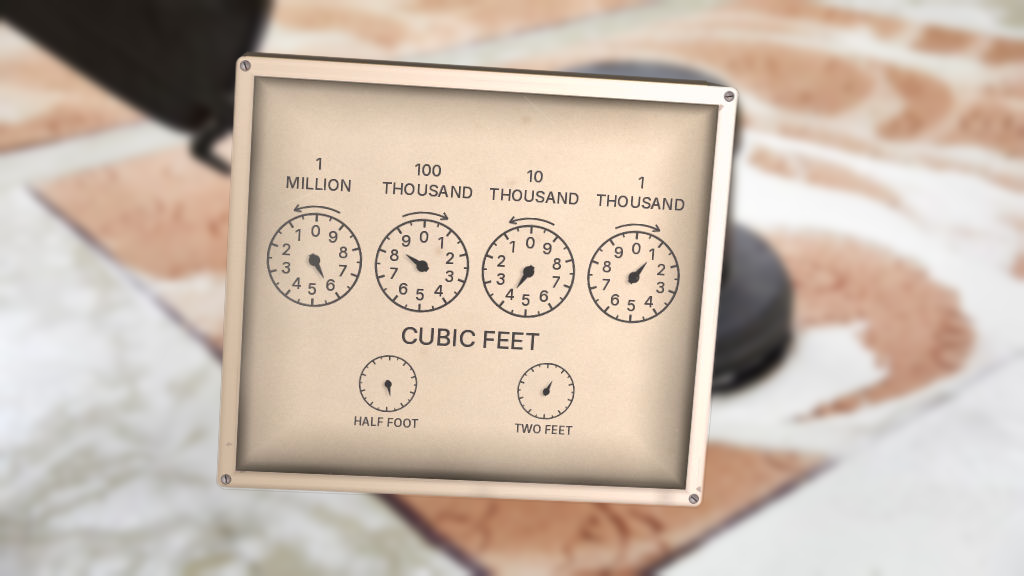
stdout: 584100 ft³
